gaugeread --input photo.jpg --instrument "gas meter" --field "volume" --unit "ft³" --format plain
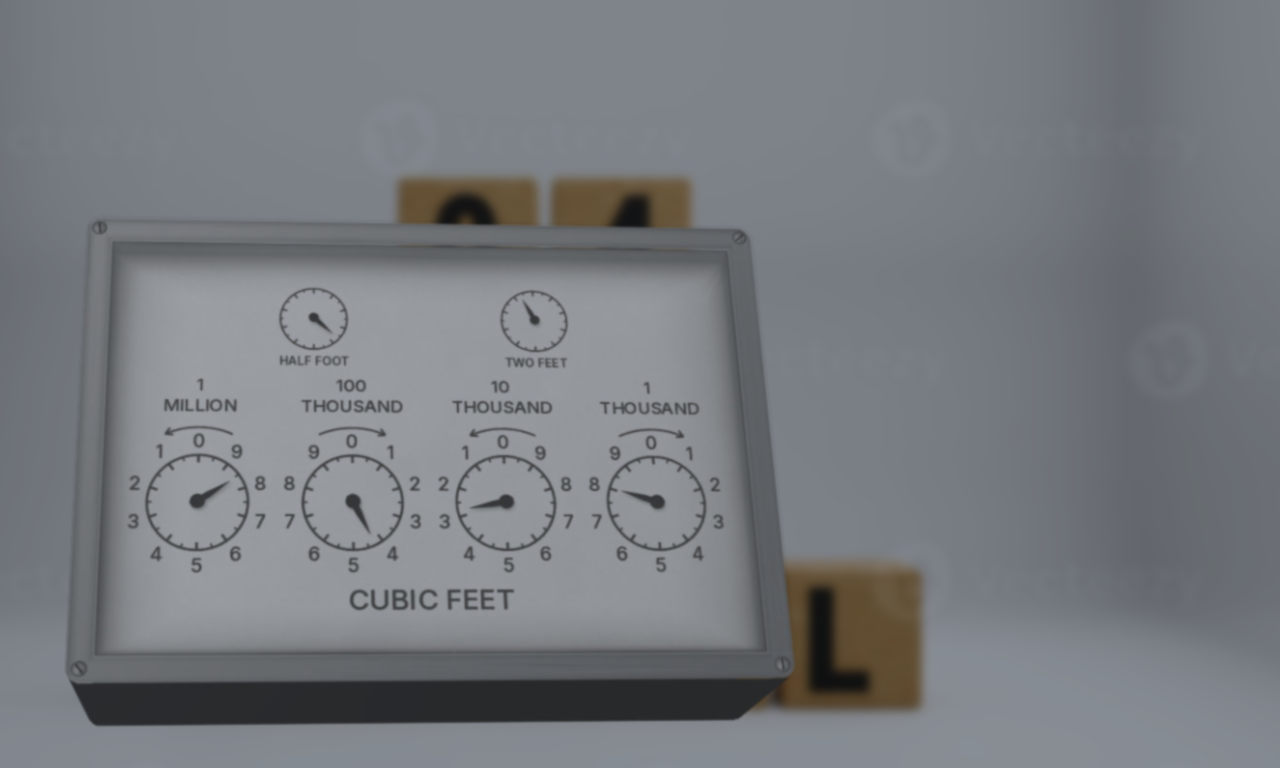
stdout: 842800 ft³
